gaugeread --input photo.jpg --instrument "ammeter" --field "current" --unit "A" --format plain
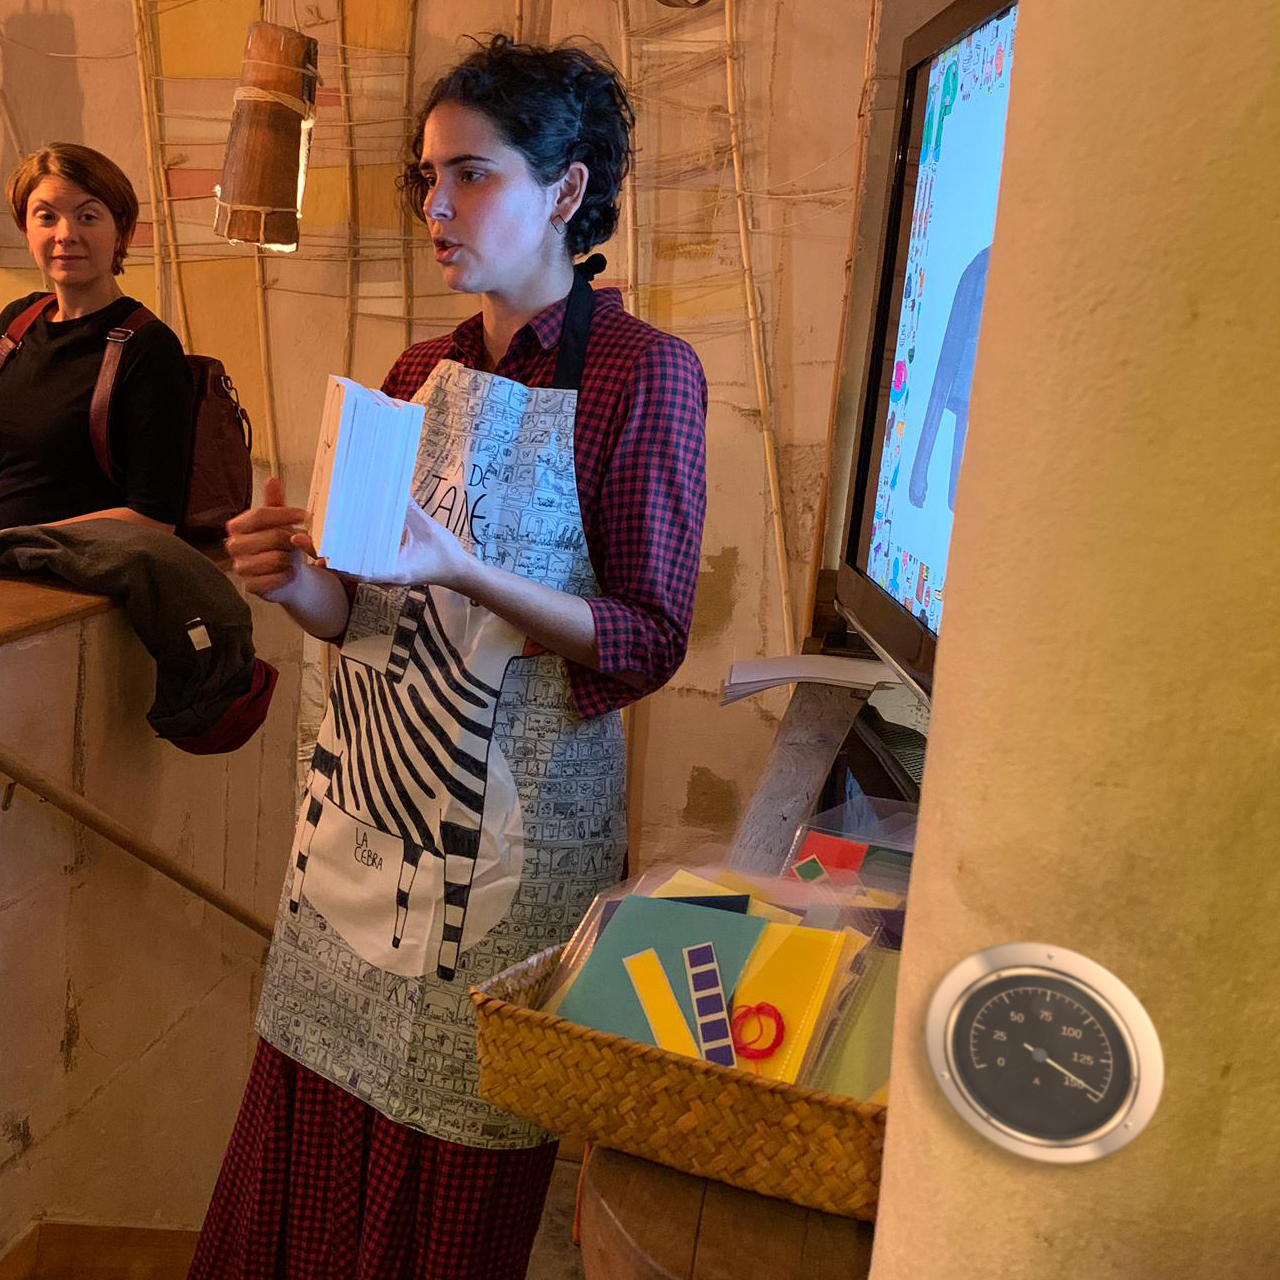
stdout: 145 A
